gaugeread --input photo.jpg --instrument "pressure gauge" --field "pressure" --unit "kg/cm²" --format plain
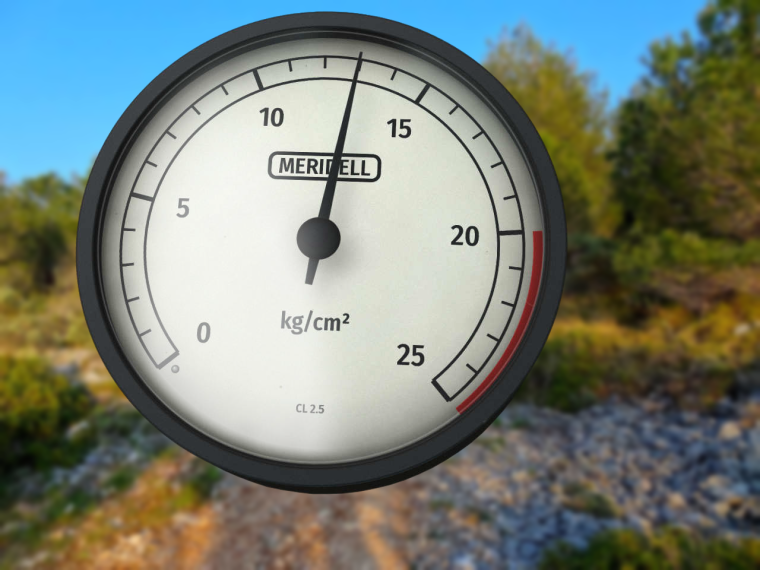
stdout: 13 kg/cm²
